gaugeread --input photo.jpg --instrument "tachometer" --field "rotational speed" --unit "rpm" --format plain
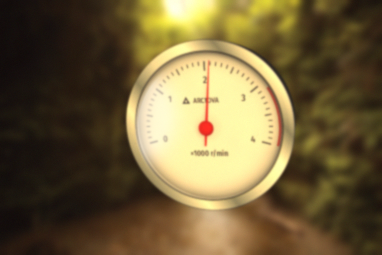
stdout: 2100 rpm
